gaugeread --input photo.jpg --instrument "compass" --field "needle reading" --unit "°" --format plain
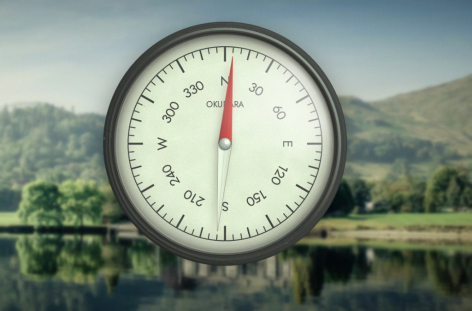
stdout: 5 °
